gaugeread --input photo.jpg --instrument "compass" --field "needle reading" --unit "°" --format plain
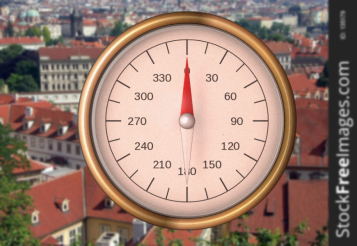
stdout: 0 °
